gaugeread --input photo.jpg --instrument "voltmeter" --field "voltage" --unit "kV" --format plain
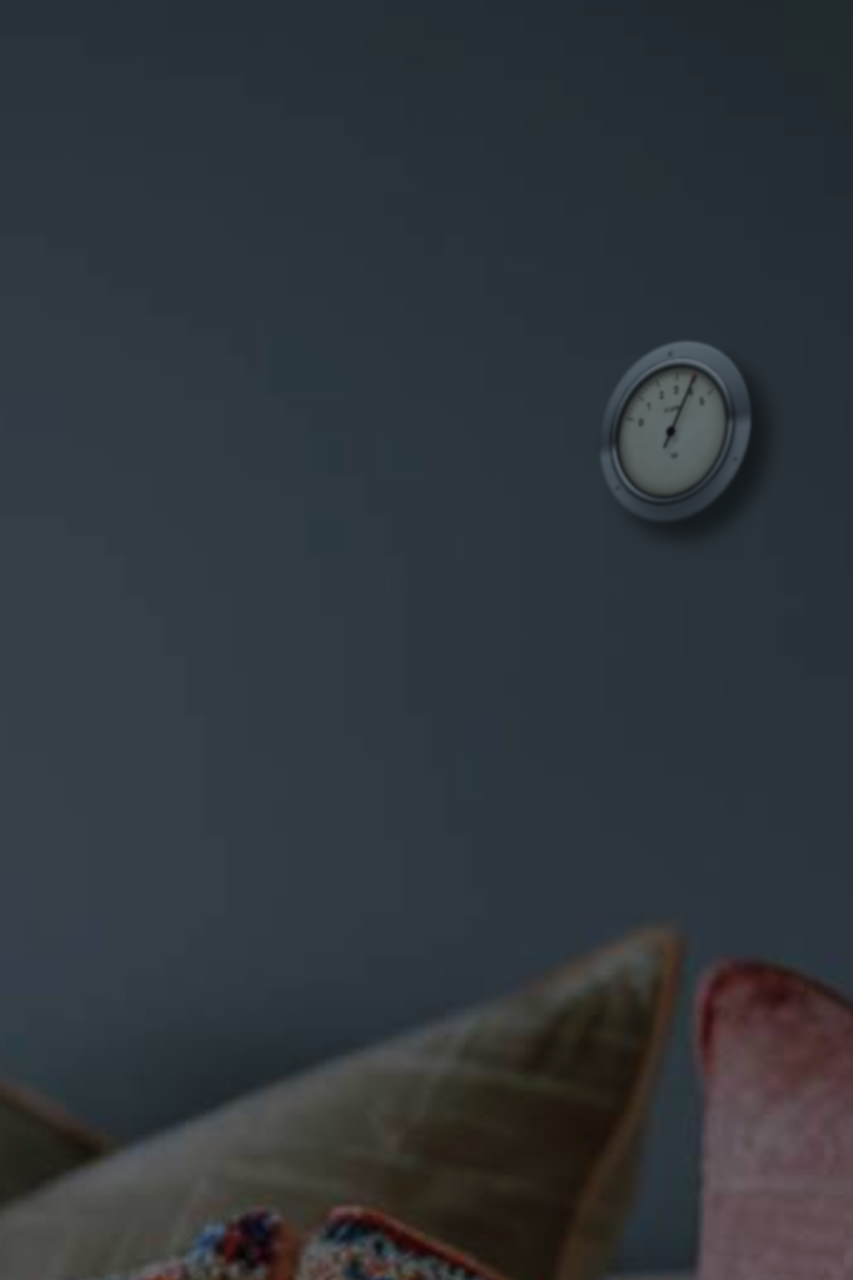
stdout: 4 kV
